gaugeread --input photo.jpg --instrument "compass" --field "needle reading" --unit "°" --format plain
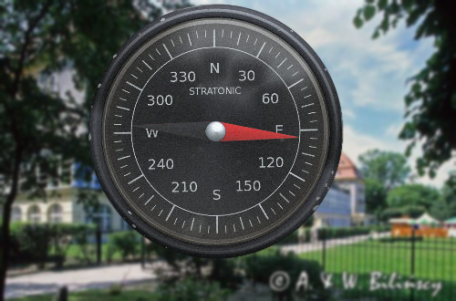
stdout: 95 °
